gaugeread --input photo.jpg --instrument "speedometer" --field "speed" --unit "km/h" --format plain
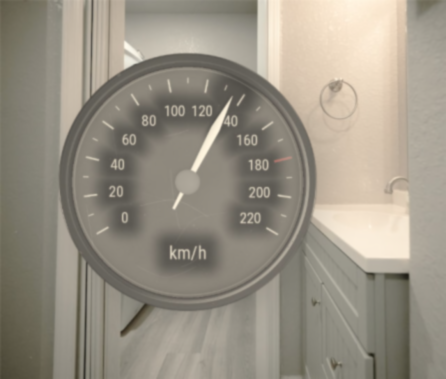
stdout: 135 km/h
